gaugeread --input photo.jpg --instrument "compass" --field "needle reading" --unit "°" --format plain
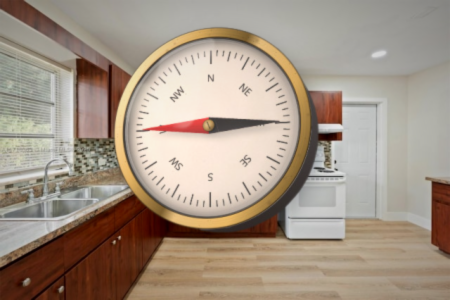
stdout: 270 °
